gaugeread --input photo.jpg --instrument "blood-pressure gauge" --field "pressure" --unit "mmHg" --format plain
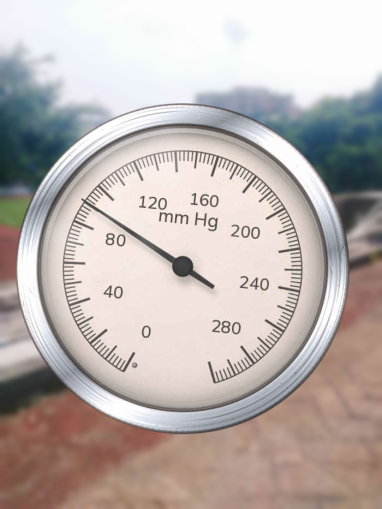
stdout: 90 mmHg
